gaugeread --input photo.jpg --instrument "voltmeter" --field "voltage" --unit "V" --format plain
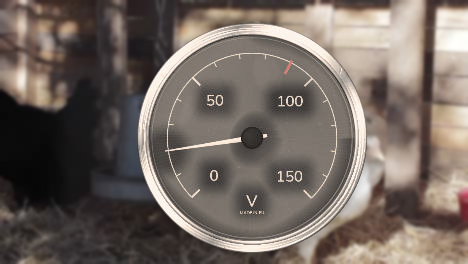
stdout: 20 V
